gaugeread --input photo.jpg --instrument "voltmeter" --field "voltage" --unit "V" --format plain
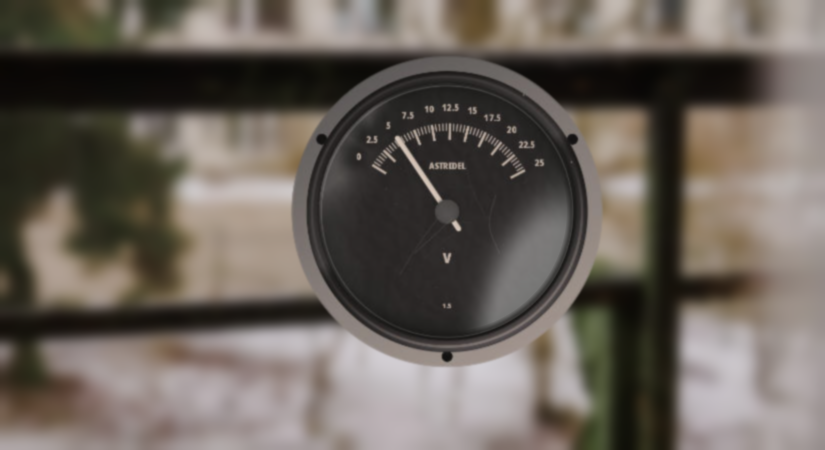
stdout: 5 V
